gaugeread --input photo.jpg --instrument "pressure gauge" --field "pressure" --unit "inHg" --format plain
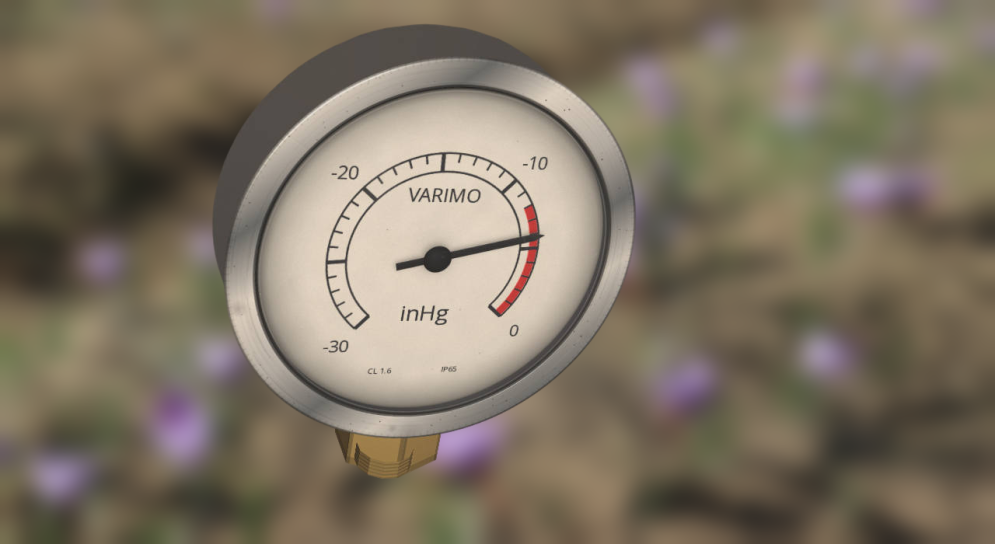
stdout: -6 inHg
